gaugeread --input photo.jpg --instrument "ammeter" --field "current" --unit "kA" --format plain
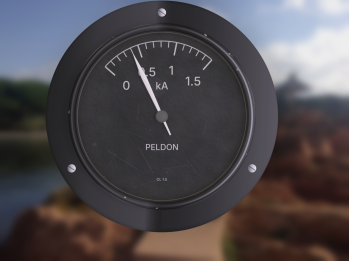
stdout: 0.4 kA
